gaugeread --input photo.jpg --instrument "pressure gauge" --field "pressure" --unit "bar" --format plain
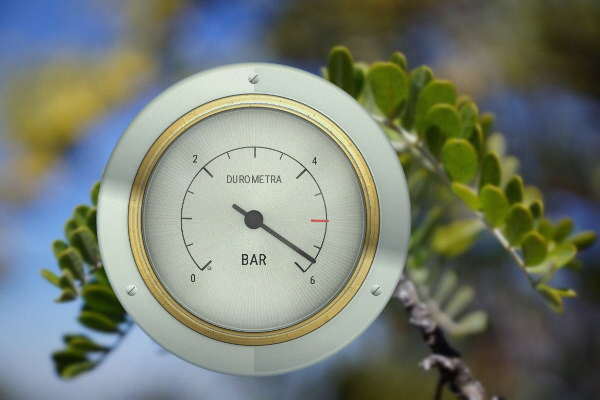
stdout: 5.75 bar
